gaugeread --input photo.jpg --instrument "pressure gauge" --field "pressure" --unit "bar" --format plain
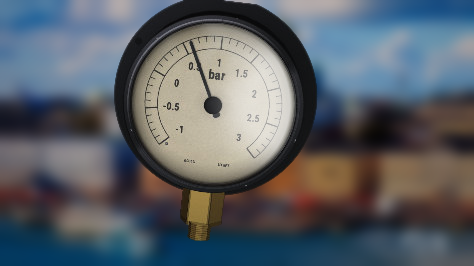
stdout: 0.6 bar
